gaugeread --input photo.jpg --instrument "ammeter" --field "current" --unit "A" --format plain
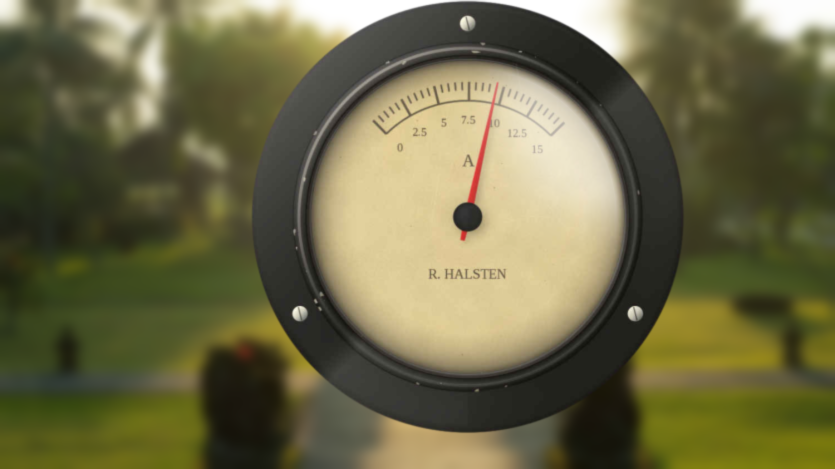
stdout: 9.5 A
